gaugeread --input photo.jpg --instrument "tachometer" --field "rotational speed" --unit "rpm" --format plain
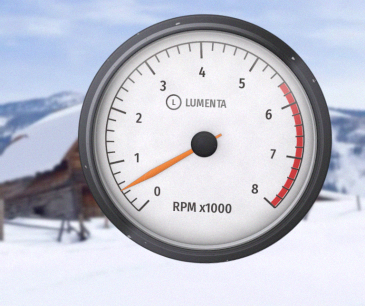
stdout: 500 rpm
